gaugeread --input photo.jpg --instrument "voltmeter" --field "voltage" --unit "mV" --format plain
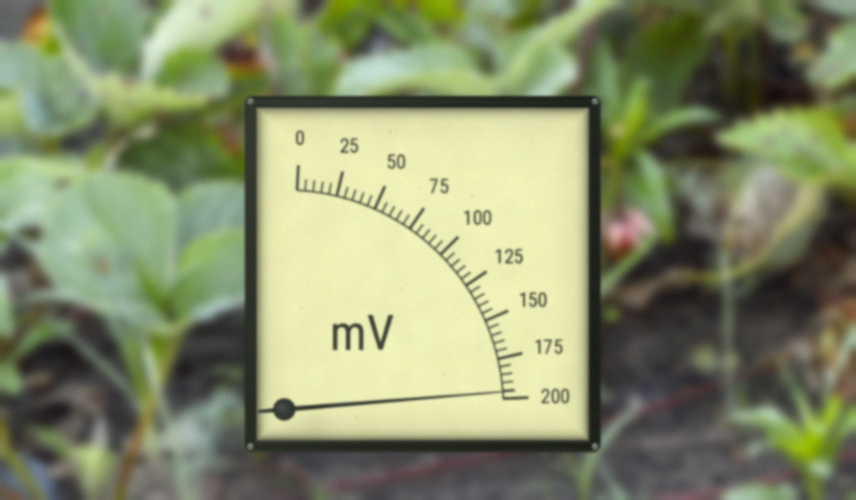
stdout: 195 mV
